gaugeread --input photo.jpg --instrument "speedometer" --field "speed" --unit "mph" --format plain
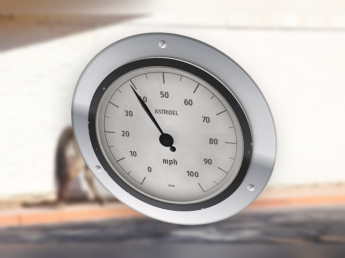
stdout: 40 mph
